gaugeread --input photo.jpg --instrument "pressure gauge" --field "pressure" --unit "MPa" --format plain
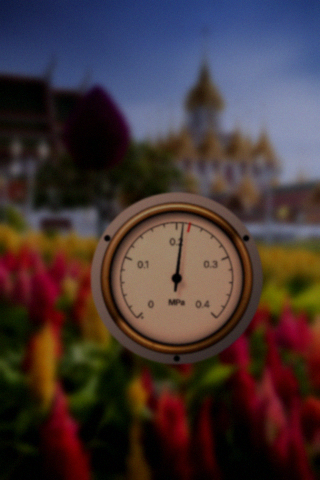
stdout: 0.21 MPa
